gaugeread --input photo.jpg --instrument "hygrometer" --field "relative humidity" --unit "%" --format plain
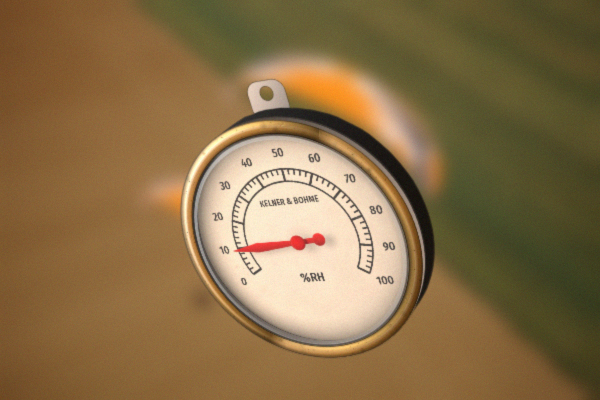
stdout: 10 %
